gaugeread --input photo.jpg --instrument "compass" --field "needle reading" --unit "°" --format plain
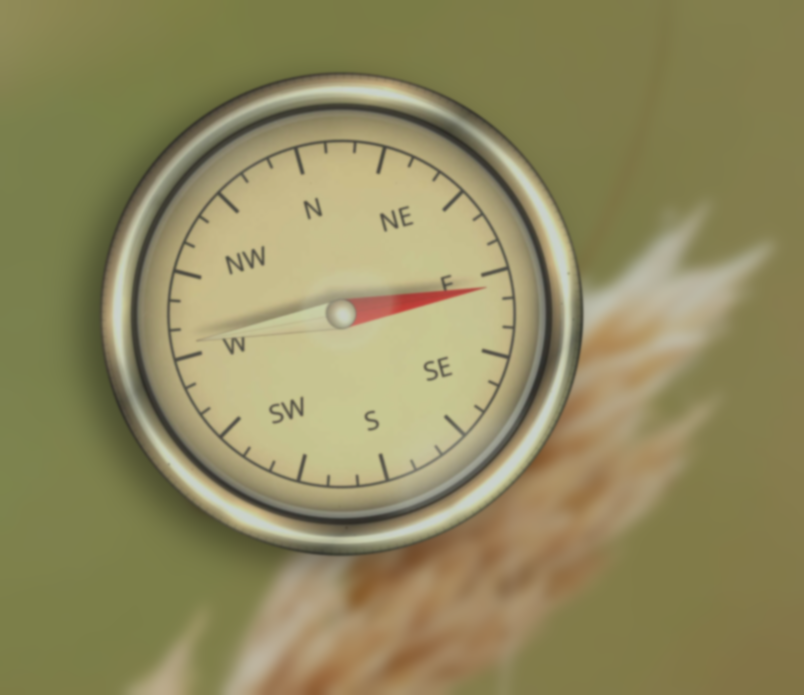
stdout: 95 °
